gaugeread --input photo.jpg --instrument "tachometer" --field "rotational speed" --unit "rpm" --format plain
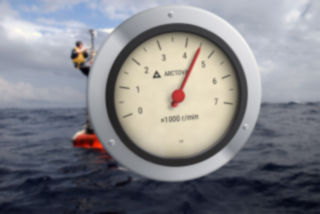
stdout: 4500 rpm
